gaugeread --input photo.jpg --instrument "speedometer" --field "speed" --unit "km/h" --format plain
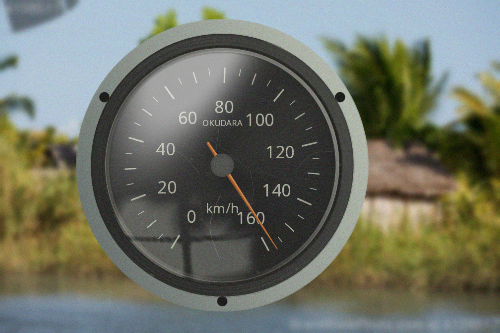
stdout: 157.5 km/h
